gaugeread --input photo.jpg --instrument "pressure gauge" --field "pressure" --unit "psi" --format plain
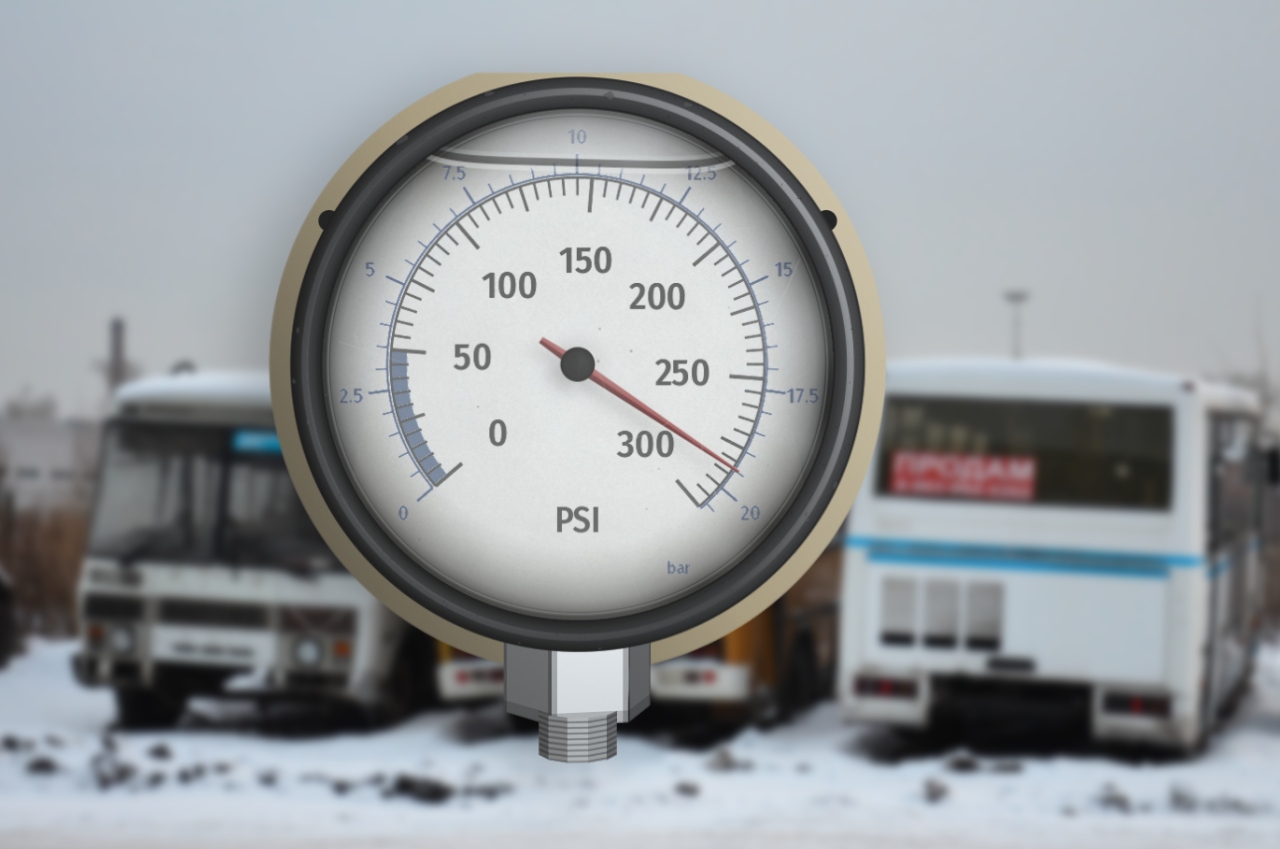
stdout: 282.5 psi
